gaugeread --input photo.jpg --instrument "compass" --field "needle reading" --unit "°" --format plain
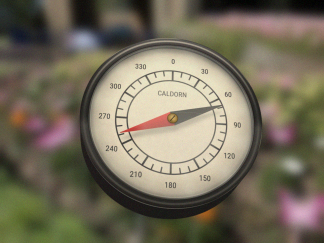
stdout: 250 °
